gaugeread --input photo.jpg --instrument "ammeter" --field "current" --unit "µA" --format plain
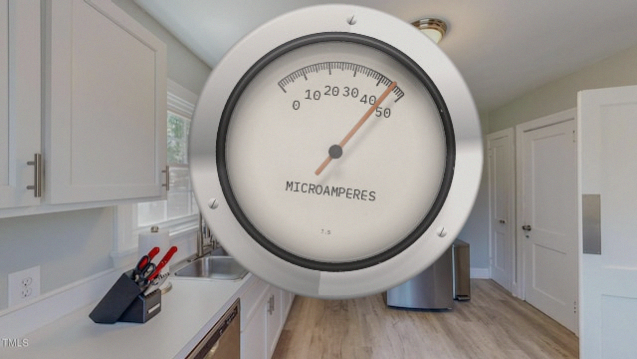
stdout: 45 µA
